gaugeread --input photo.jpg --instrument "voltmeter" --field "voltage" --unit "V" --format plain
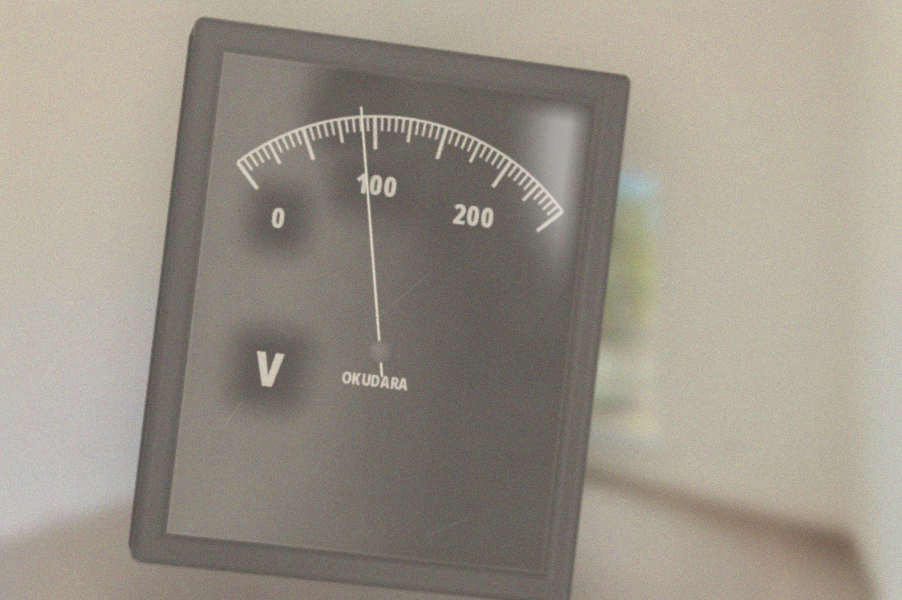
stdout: 90 V
